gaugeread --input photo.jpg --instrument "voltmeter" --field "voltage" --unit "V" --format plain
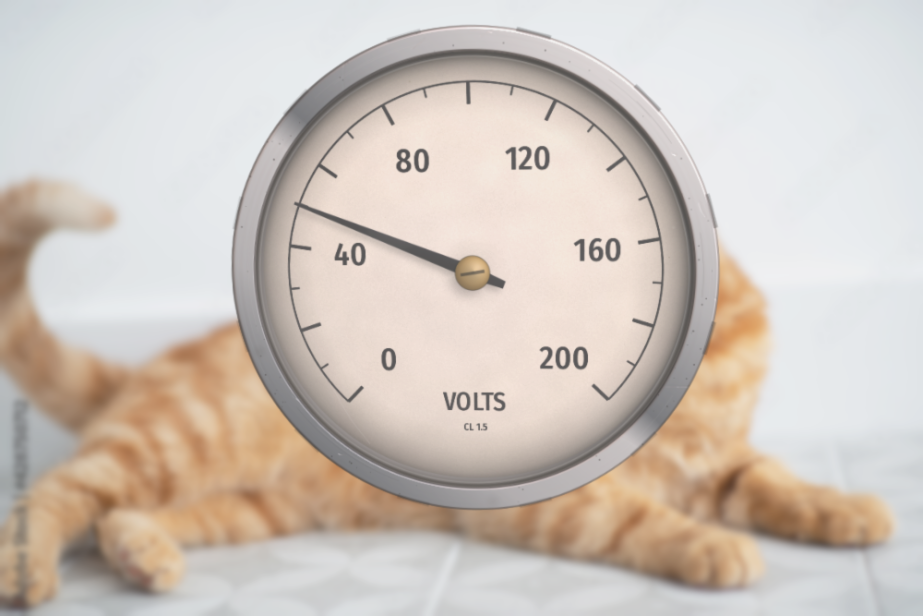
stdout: 50 V
